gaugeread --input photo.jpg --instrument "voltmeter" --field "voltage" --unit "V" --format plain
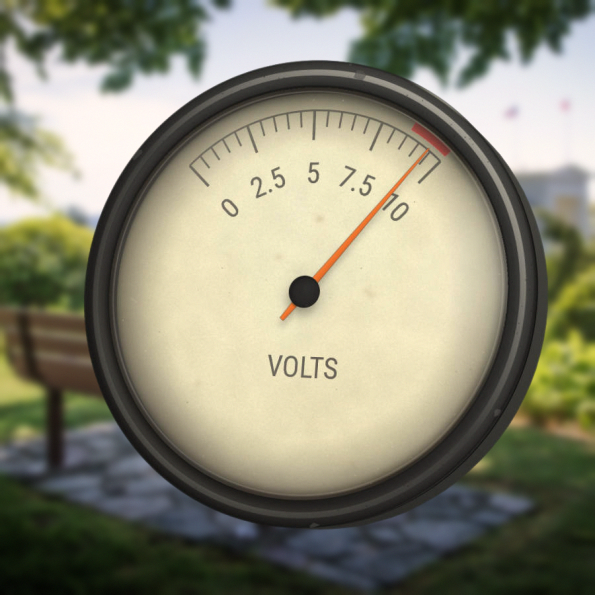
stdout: 9.5 V
